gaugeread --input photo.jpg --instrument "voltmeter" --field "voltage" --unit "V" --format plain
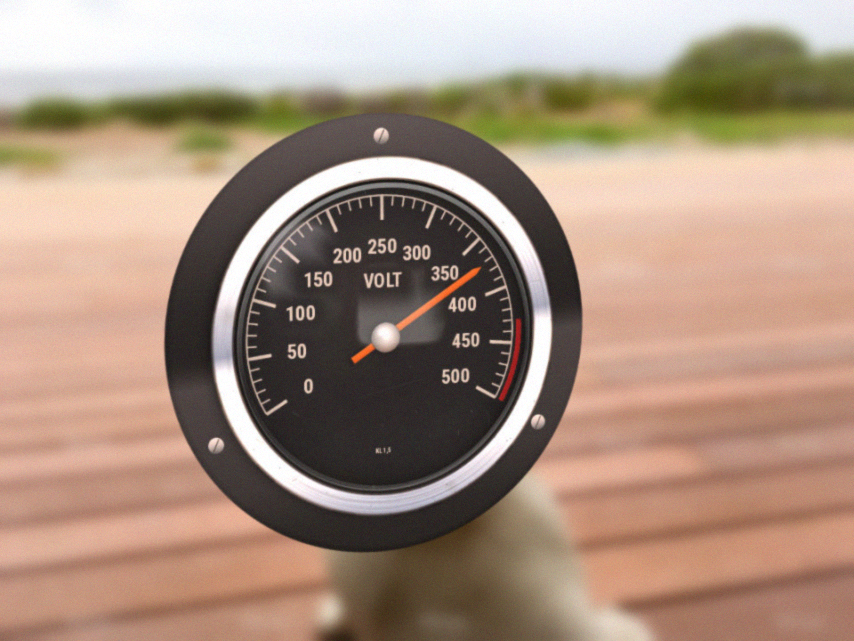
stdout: 370 V
